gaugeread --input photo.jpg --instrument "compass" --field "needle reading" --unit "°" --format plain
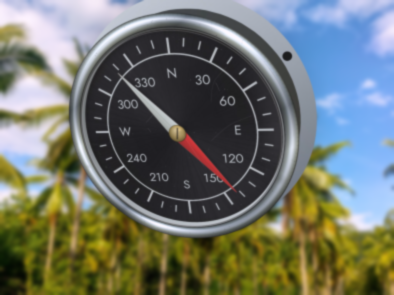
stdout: 140 °
